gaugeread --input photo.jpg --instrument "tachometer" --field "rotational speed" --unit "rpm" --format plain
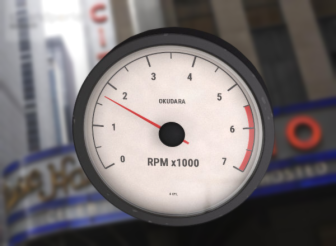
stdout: 1750 rpm
